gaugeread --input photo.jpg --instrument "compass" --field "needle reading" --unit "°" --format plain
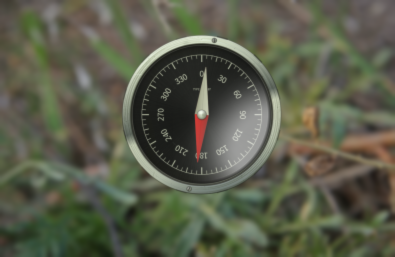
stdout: 185 °
